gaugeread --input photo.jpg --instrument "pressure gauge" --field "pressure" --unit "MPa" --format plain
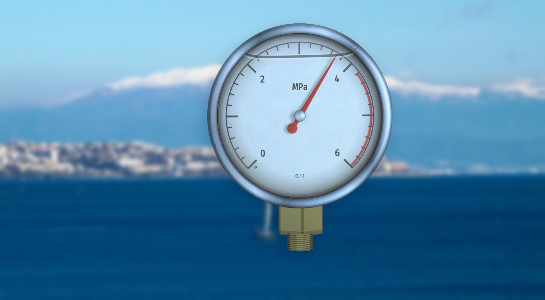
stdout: 3.7 MPa
